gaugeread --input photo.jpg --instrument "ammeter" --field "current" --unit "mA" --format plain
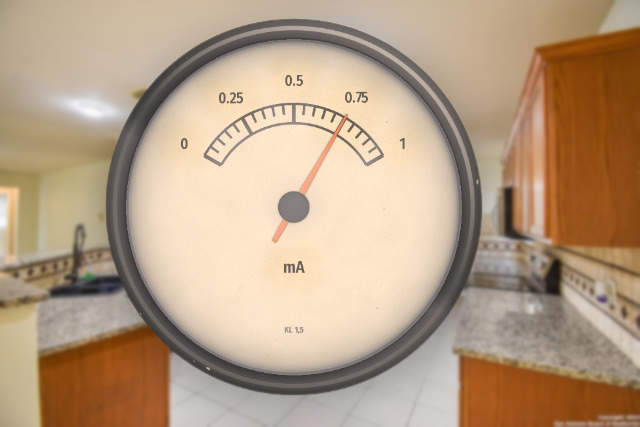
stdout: 0.75 mA
